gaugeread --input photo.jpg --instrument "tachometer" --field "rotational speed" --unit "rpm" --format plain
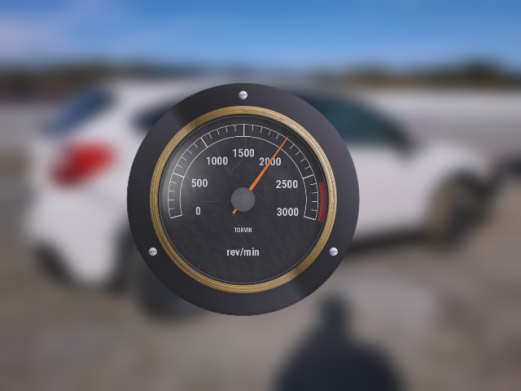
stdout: 2000 rpm
